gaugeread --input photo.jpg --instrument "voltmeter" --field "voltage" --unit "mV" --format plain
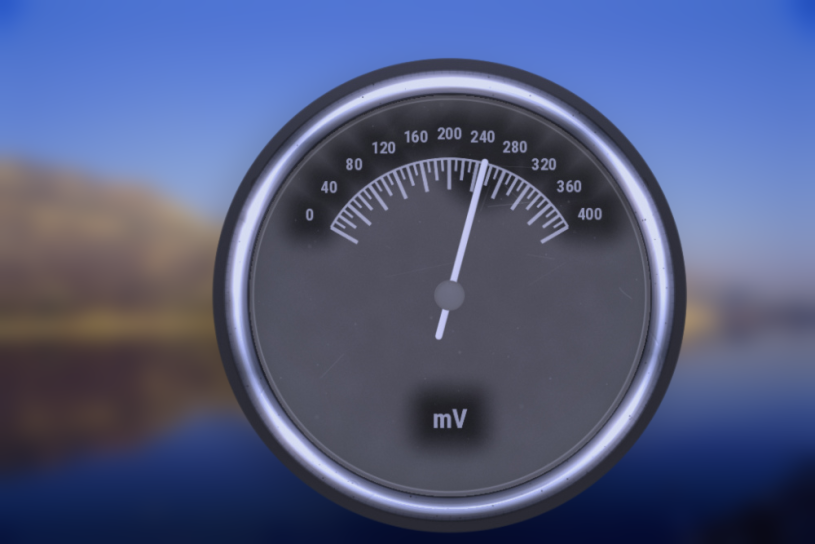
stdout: 250 mV
